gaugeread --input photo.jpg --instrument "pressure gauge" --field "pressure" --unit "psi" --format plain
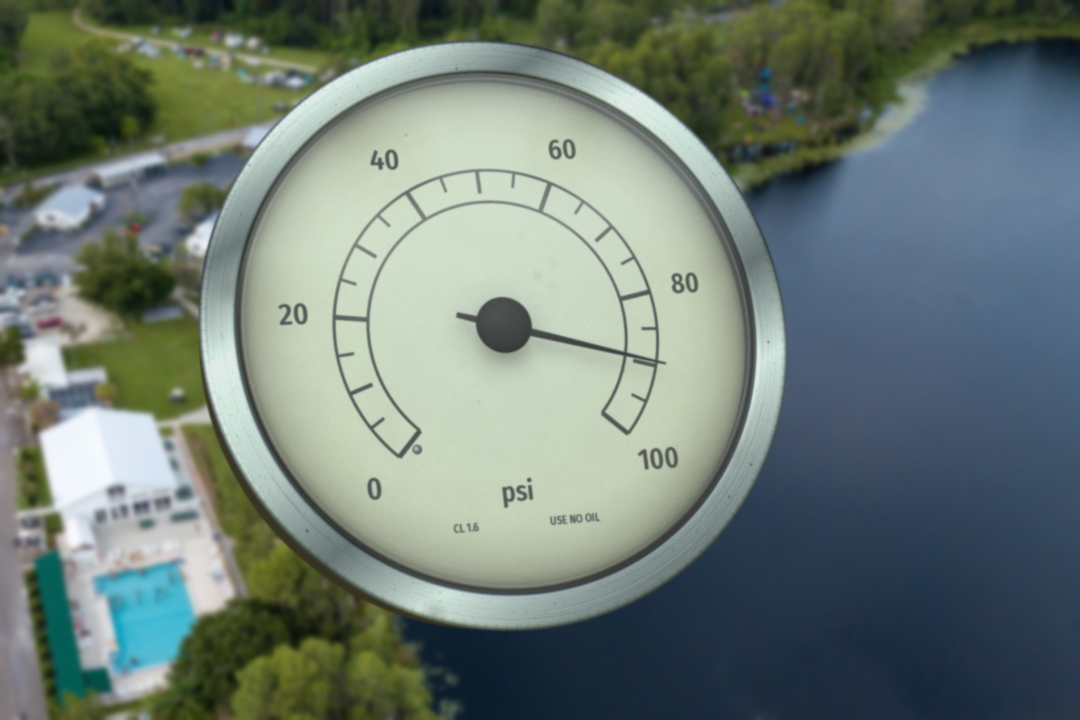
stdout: 90 psi
